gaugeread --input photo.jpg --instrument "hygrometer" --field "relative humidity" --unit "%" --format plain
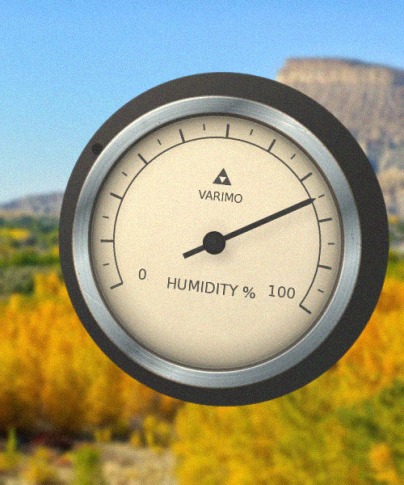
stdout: 75 %
